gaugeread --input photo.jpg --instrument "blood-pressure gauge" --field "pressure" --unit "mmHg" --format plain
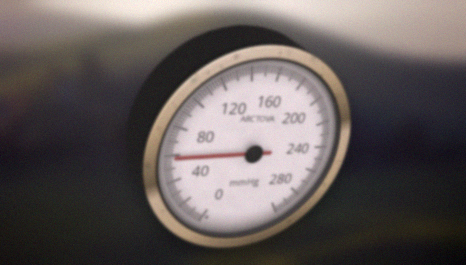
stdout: 60 mmHg
